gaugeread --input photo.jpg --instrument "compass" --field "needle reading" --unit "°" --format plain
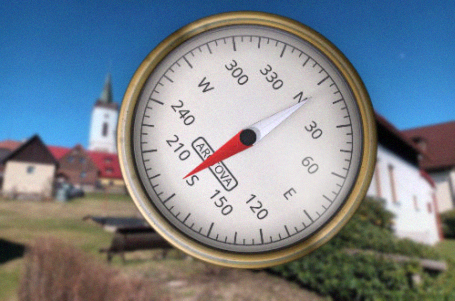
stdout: 185 °
